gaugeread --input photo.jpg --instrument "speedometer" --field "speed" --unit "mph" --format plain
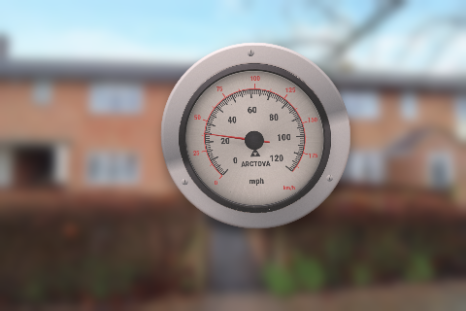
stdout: 25 mph
